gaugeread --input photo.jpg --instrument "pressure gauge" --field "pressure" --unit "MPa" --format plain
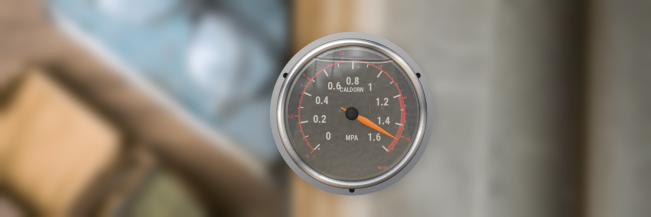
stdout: 1.5 MPa
